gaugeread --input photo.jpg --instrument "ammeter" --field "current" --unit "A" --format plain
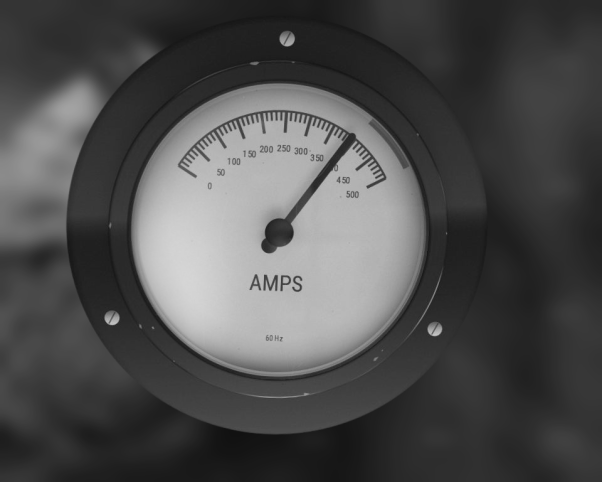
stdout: 390 A
